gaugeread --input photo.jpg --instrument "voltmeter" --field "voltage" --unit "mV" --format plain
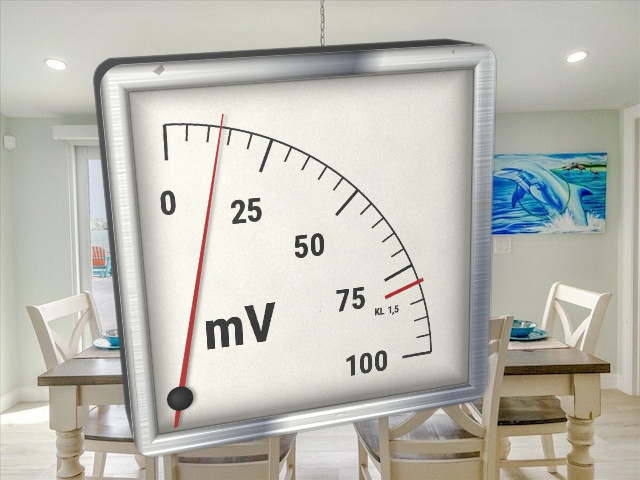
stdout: 12.5 mV
